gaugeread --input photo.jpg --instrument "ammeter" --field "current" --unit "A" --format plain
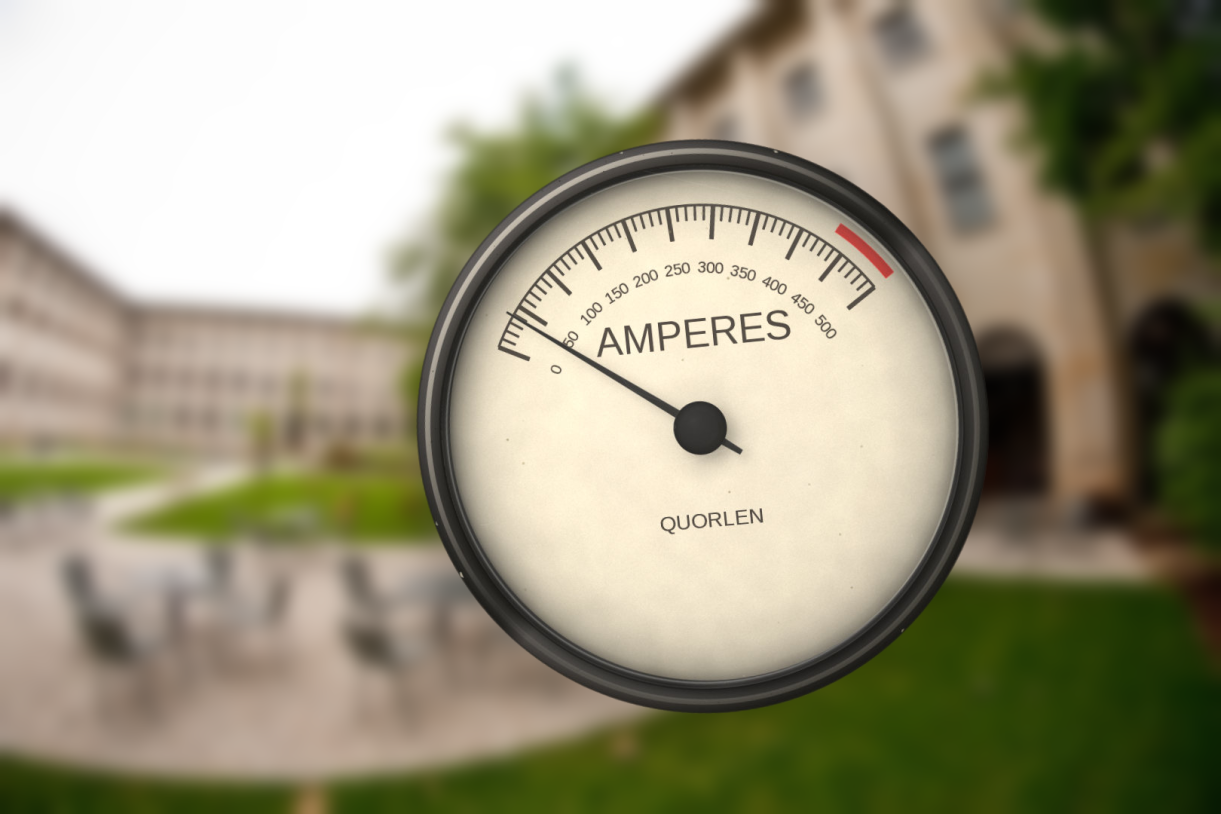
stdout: 40 A
